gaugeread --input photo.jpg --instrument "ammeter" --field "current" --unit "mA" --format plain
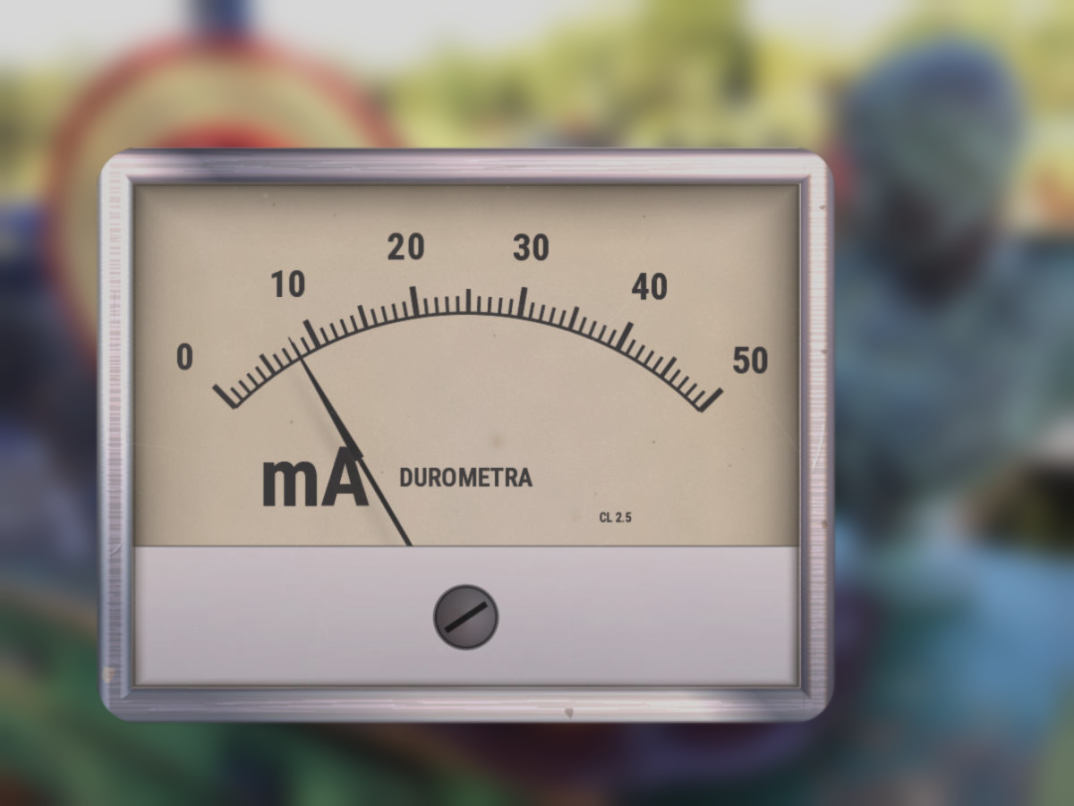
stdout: 8 mA
